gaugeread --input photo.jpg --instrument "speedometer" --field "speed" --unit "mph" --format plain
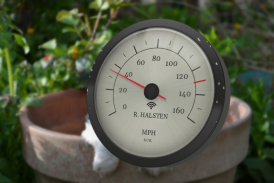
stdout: 35 mph
